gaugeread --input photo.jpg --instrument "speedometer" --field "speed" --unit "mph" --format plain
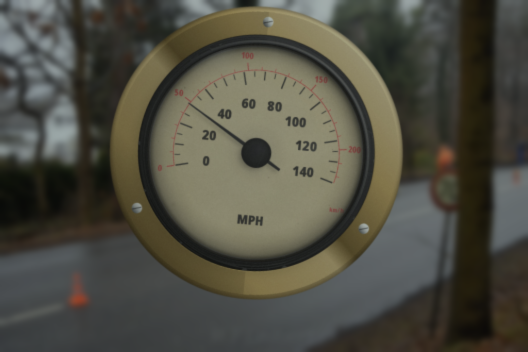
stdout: 30 mph
